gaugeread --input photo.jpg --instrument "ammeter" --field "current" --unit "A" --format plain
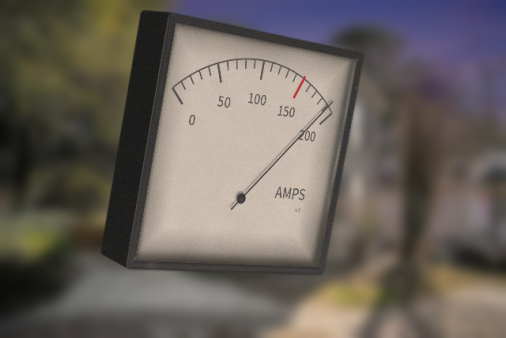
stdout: 190 A
